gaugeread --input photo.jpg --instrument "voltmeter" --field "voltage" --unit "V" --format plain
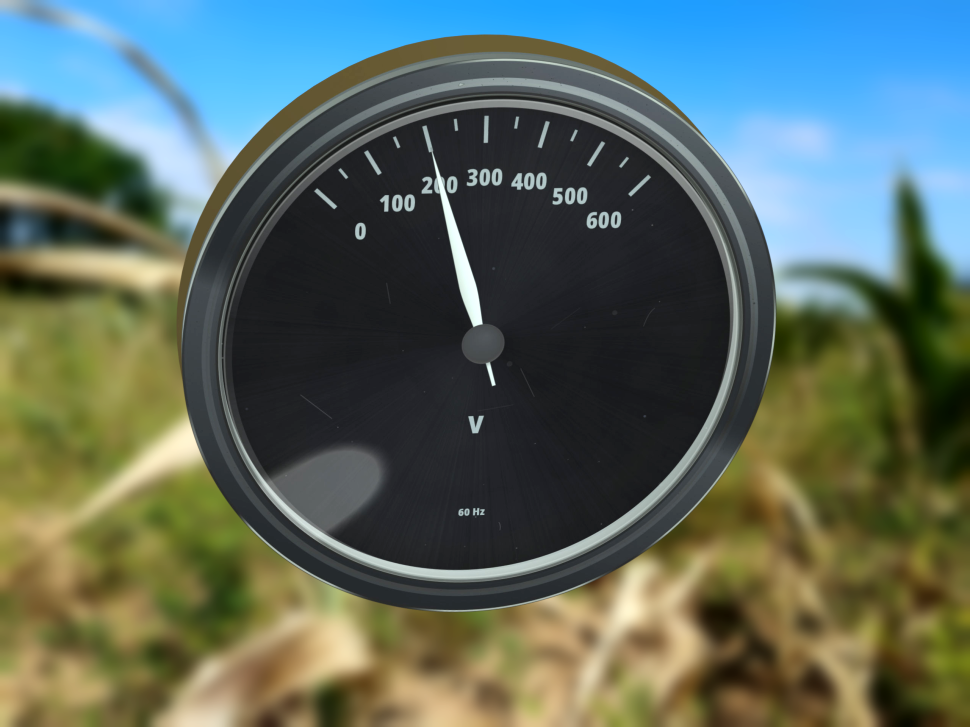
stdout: 200 V
